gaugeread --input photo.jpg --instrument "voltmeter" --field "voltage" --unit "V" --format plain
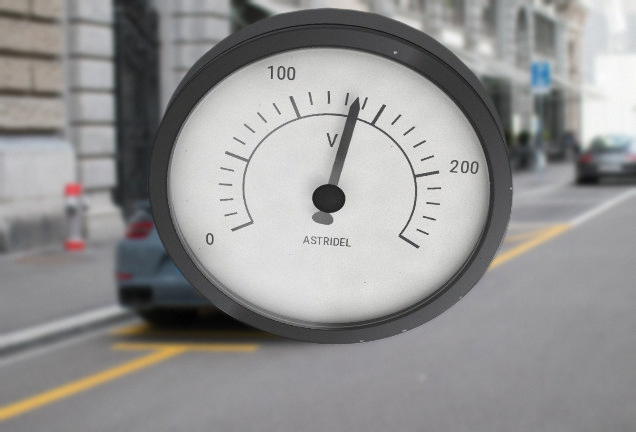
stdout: 135 V
